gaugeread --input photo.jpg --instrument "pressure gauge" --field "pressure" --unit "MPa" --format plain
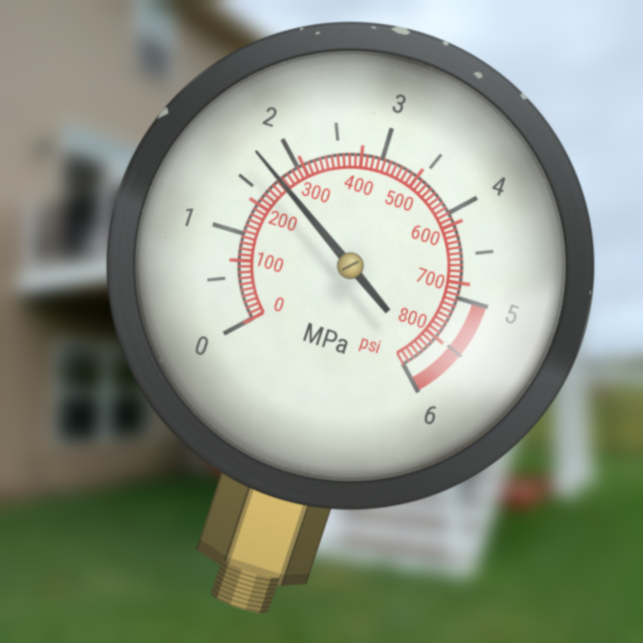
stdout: 1.75 MPa
